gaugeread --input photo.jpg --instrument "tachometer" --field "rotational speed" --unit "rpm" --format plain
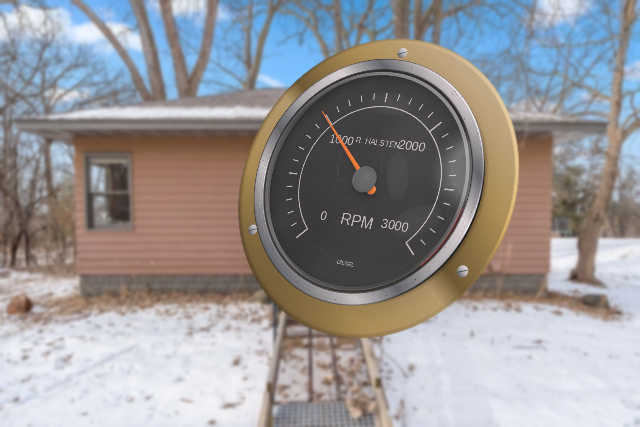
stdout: 1000 rpm
